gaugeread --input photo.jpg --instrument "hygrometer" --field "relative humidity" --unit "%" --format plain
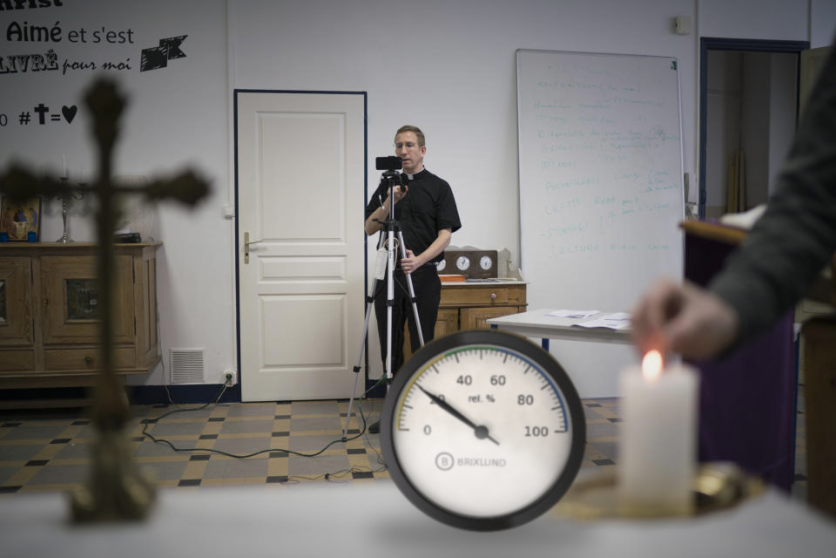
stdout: 20 %
